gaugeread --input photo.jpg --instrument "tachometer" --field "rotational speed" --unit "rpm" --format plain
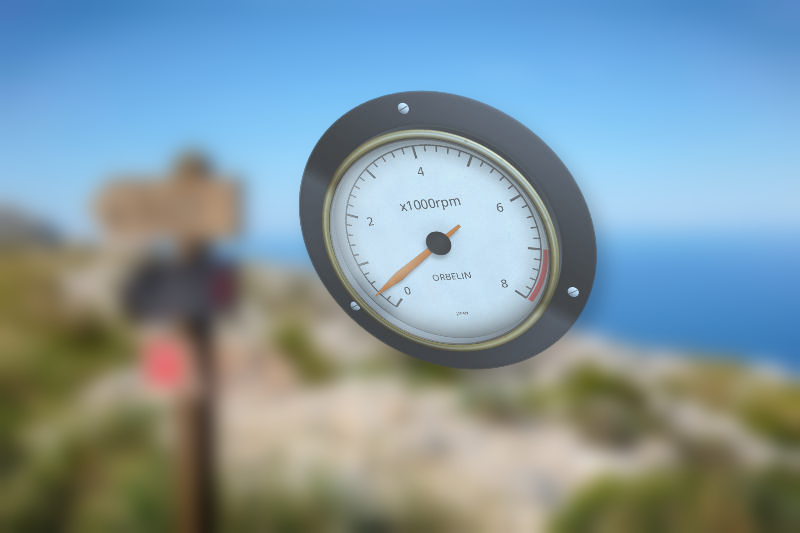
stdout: 400 rpm
